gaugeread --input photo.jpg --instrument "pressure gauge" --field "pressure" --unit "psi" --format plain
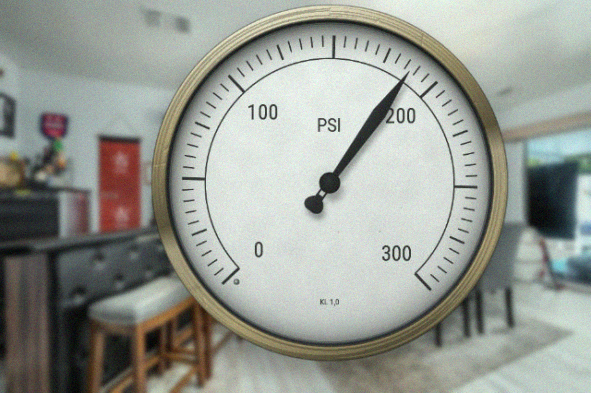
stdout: 187.5 psi
